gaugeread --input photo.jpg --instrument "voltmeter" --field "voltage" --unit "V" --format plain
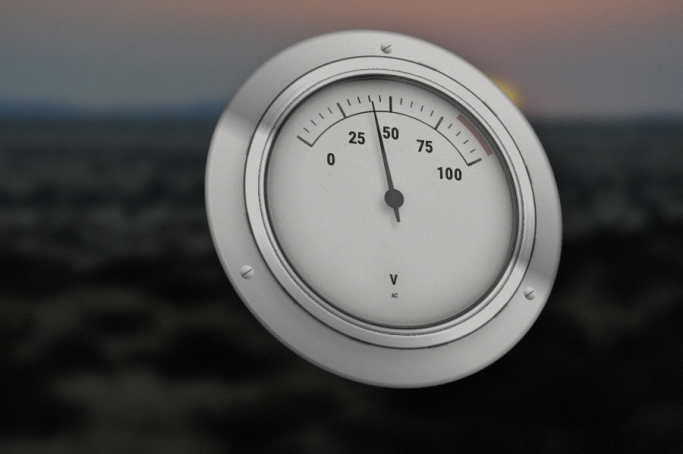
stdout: 40 V
